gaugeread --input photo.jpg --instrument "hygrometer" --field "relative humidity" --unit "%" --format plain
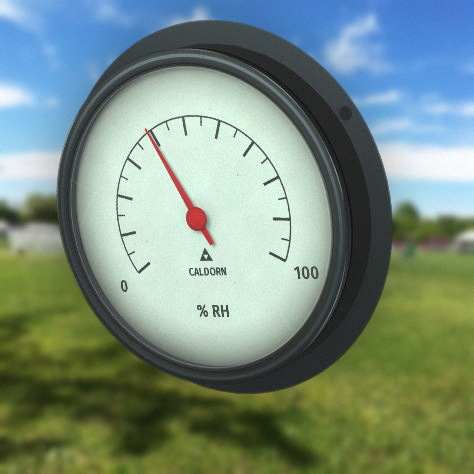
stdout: 40 %
